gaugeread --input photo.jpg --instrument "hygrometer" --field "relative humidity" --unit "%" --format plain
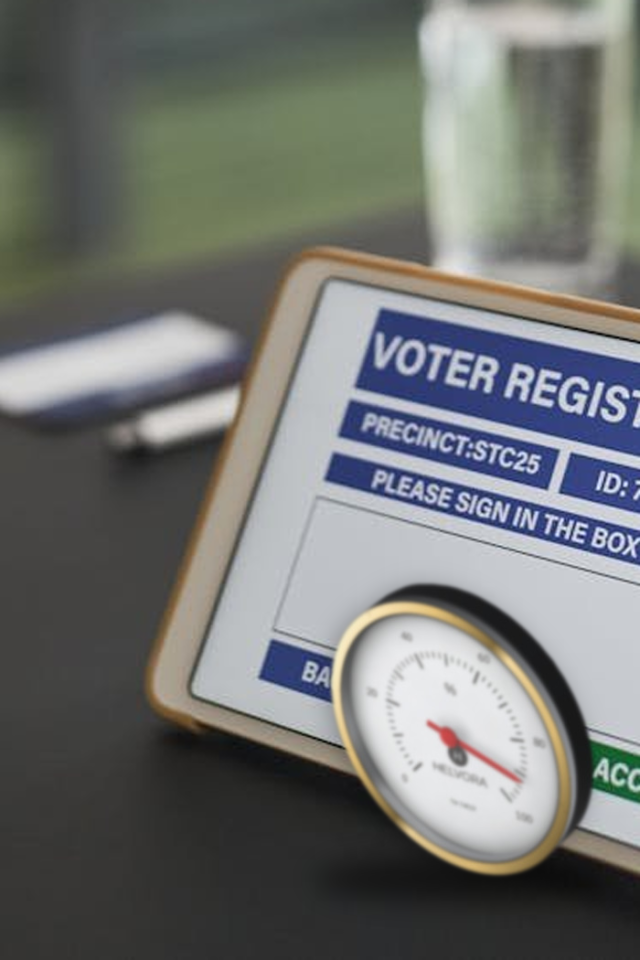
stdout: 90 %
